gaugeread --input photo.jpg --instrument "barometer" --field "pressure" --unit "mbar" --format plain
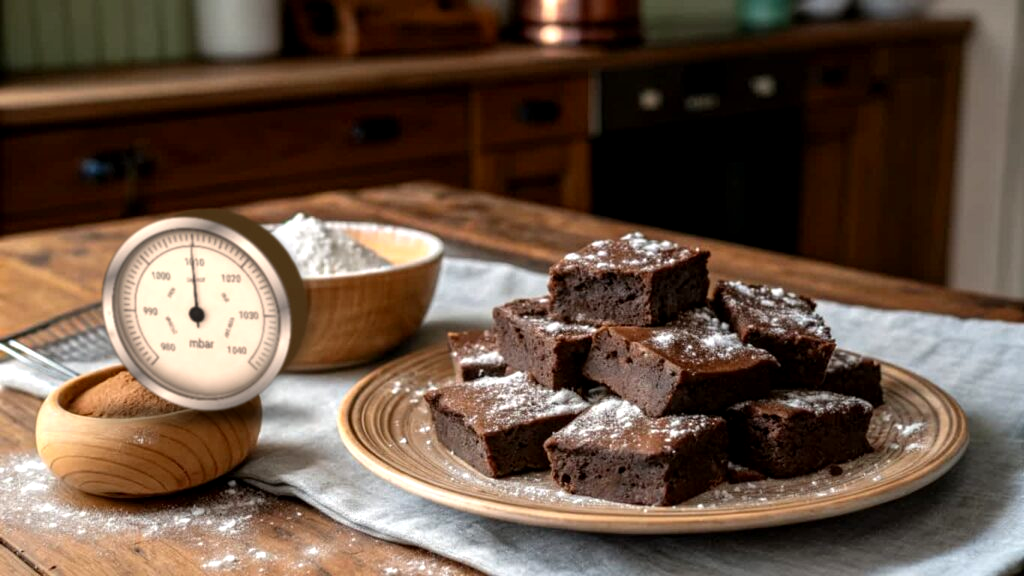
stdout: 1010 mbar
